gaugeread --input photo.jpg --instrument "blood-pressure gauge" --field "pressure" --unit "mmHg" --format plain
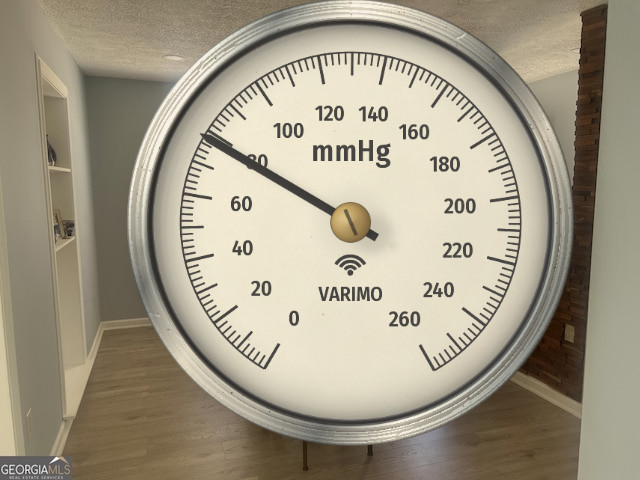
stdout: 78 mmHg
